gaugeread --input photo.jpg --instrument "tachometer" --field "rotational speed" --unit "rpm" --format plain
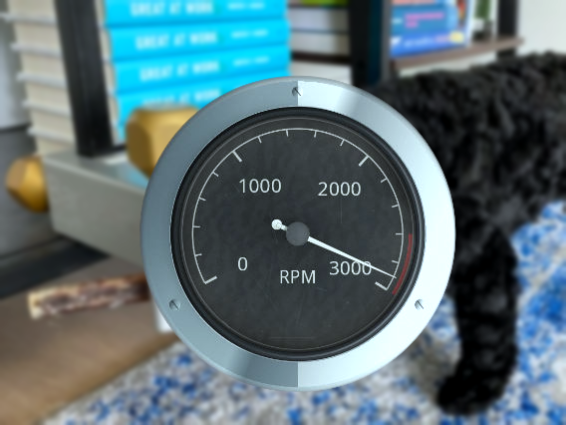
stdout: 2900 rpm
